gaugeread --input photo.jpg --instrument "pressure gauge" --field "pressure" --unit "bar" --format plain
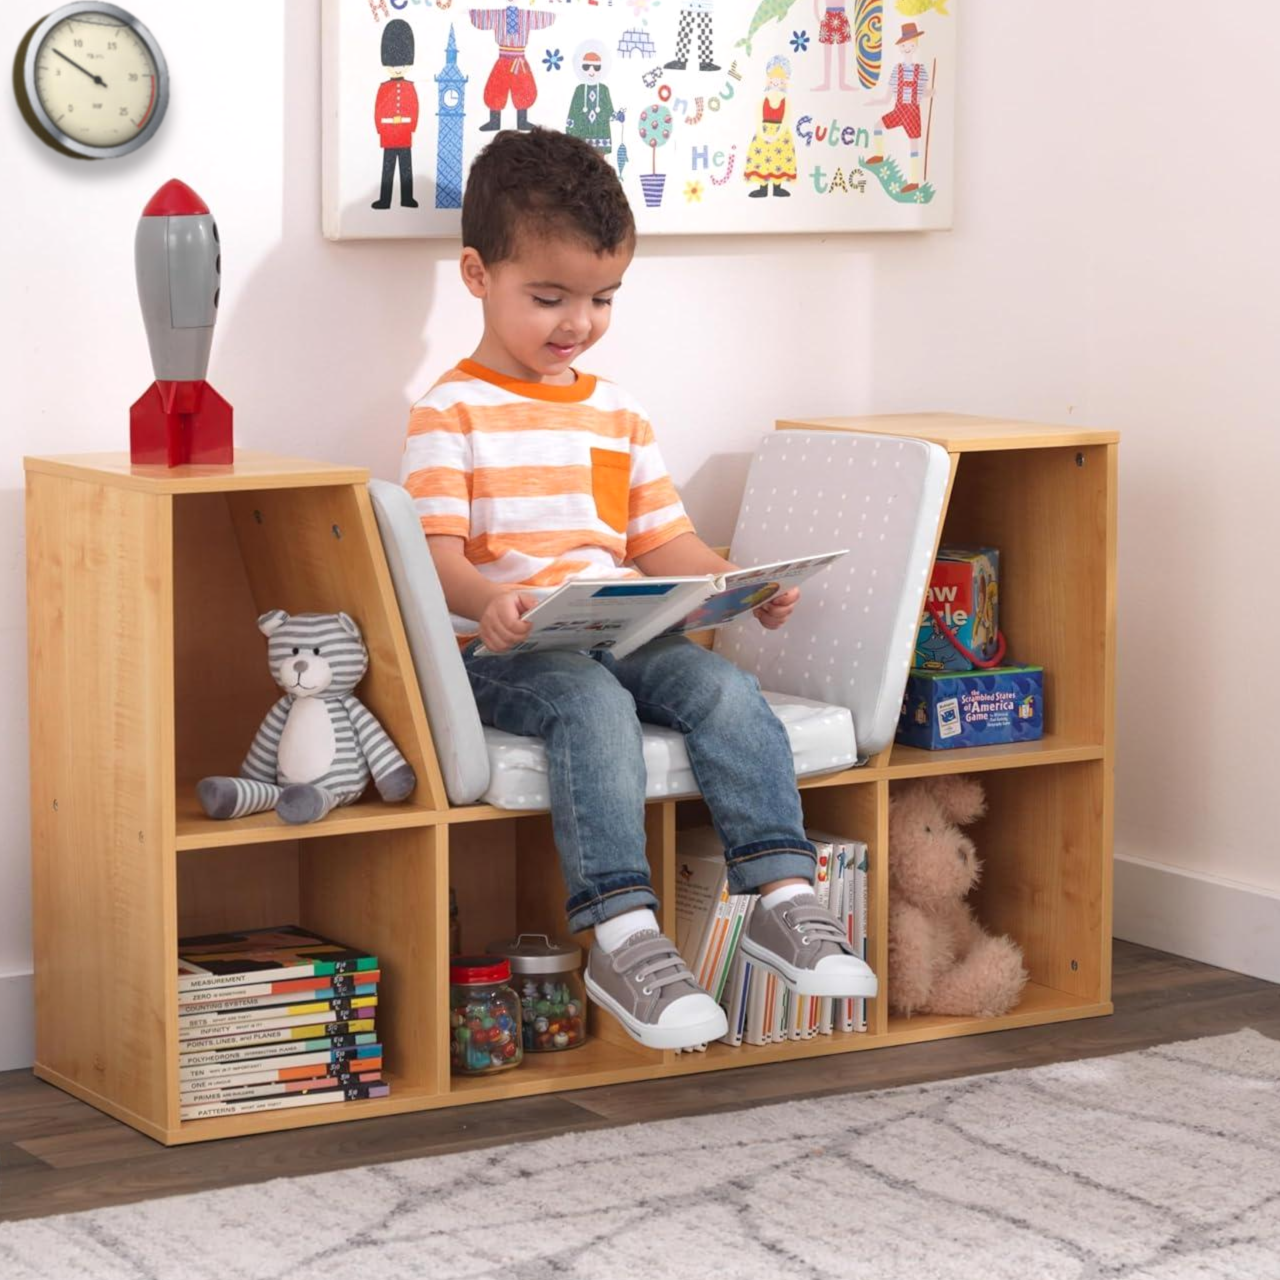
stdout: 7 bar
